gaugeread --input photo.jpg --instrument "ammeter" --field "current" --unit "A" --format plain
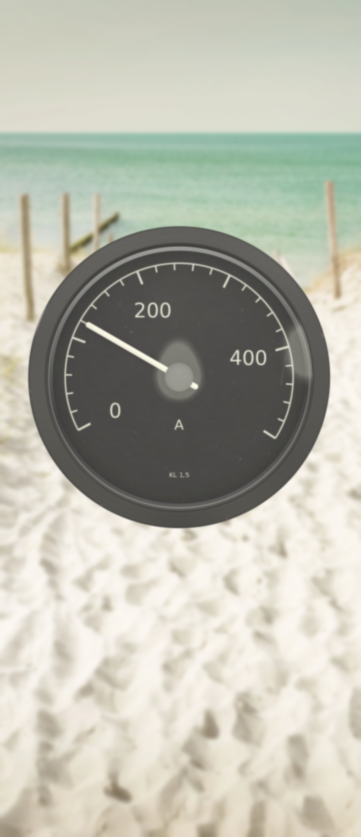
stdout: 120 A
